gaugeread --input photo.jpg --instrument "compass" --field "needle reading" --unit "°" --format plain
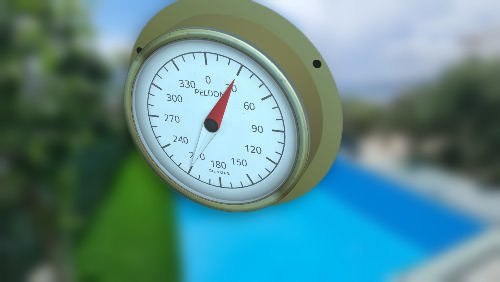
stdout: 30 °
